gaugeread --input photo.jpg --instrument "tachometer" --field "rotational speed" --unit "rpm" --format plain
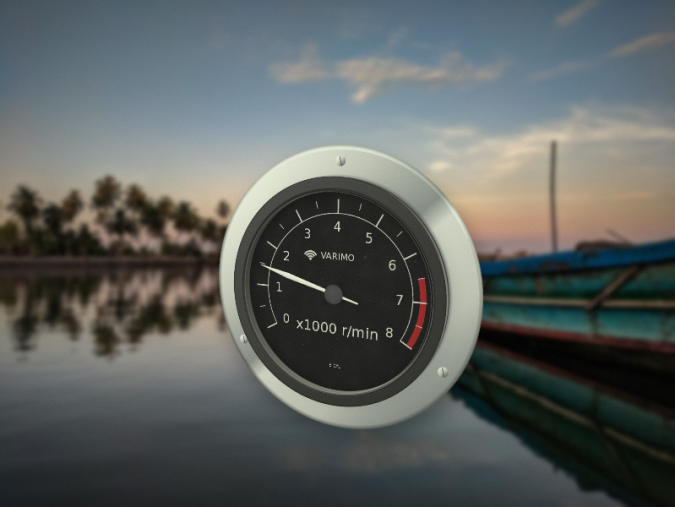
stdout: 1500 rpm
